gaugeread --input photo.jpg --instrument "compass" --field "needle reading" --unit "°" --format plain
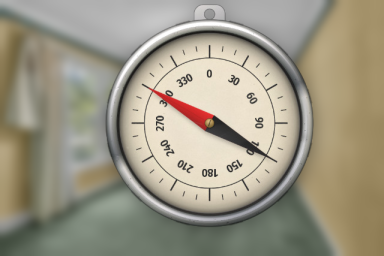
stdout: 300 °
